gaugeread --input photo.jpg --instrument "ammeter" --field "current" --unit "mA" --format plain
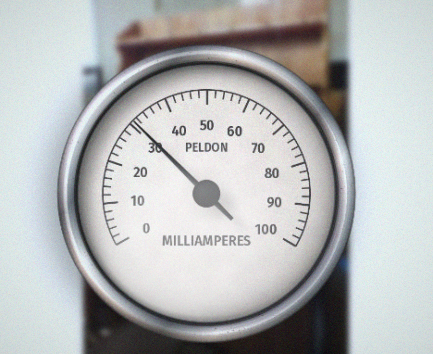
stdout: 31 mA
